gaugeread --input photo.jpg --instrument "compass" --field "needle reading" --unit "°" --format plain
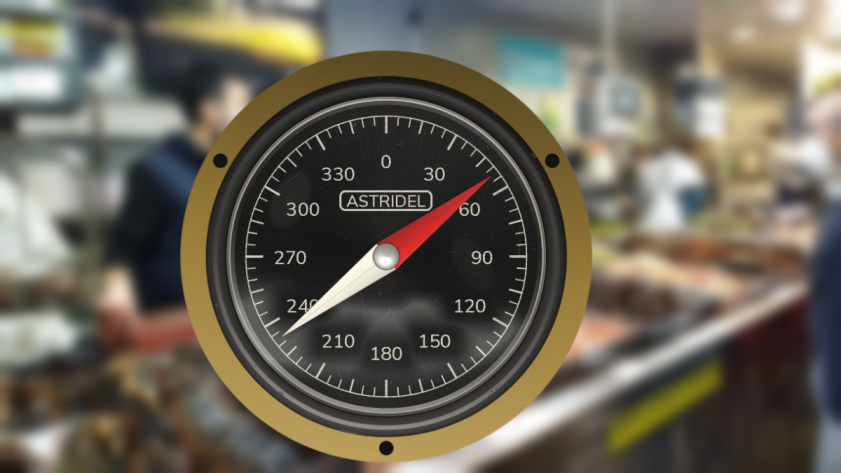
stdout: 52.5 °
